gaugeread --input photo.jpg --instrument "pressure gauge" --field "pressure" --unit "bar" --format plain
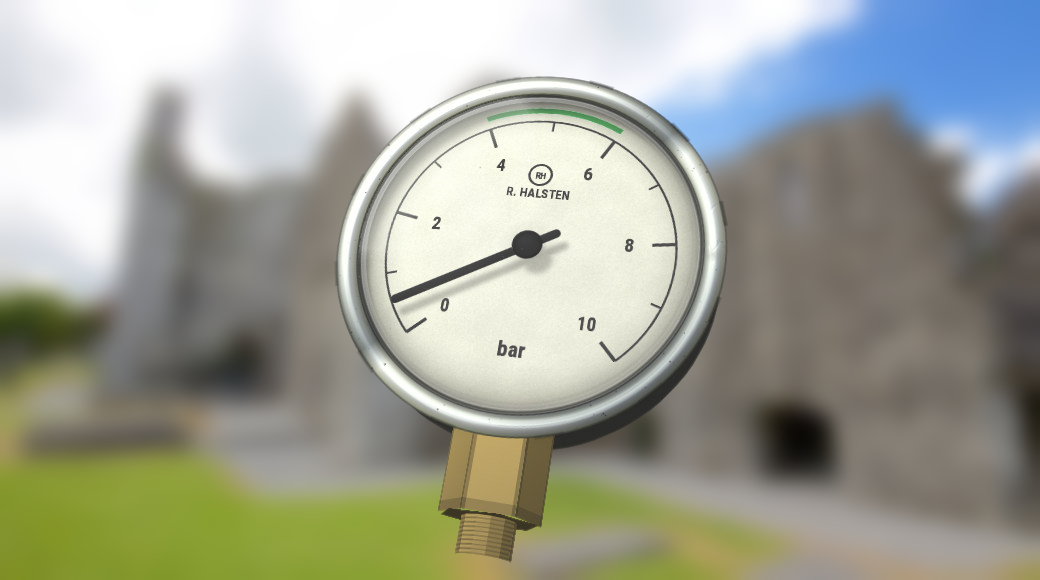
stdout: 0.5 bar
